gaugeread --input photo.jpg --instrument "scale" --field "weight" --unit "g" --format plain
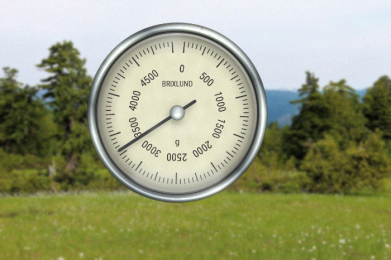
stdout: 3300 g
